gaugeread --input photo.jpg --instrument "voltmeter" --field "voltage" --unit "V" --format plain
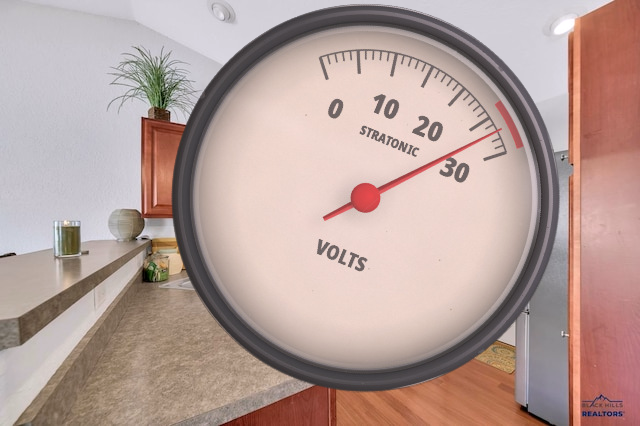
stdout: 27 V
